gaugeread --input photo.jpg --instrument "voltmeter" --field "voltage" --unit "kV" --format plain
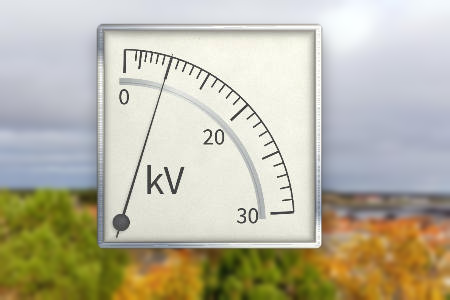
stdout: 10 kV
